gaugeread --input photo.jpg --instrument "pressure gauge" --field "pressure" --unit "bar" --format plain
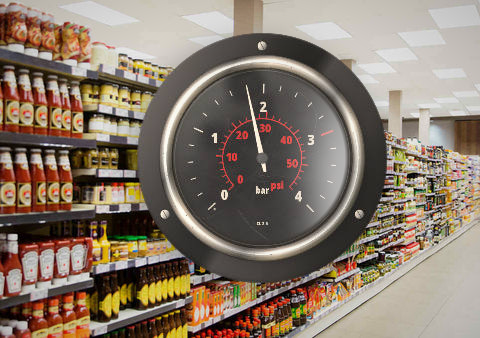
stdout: 1.8 bar
